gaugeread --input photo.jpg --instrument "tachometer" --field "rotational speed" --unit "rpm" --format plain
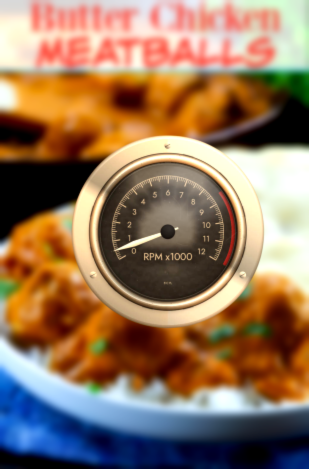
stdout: 500 rpm
